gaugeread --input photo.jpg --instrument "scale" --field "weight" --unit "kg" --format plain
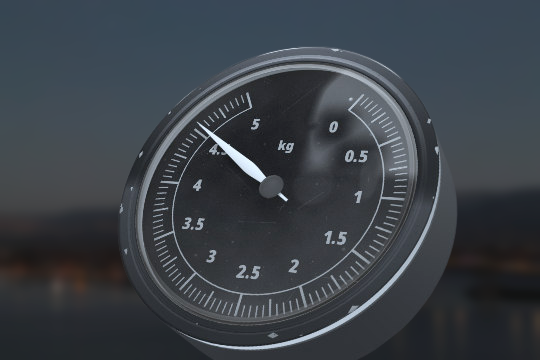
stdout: 4.55 kg
